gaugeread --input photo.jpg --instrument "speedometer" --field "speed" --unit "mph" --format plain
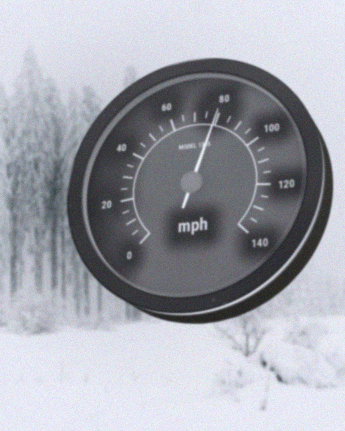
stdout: 80 mph
